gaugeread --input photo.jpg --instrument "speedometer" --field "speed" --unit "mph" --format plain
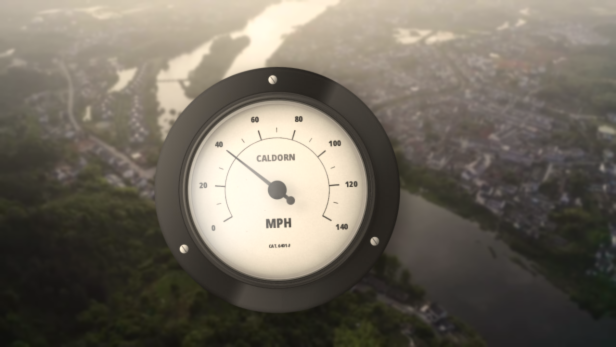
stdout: 40 mph
